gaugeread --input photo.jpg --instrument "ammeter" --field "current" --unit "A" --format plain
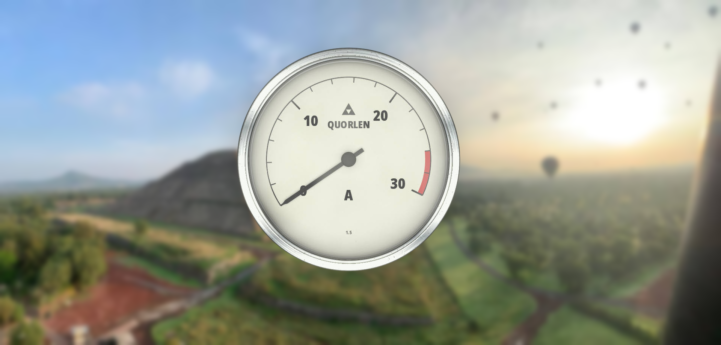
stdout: 0 A
